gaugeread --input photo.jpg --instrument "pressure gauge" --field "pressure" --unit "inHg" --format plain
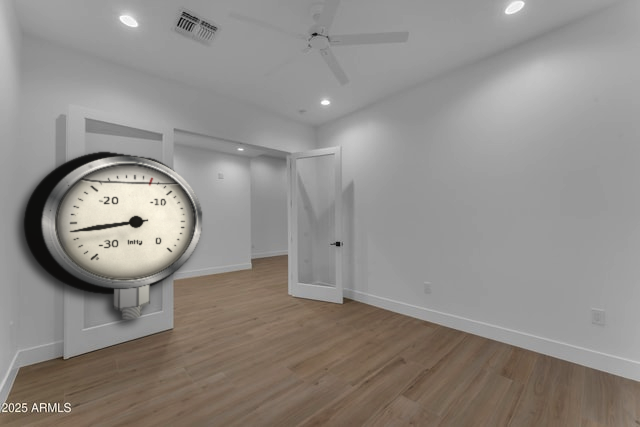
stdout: -26 inHg
